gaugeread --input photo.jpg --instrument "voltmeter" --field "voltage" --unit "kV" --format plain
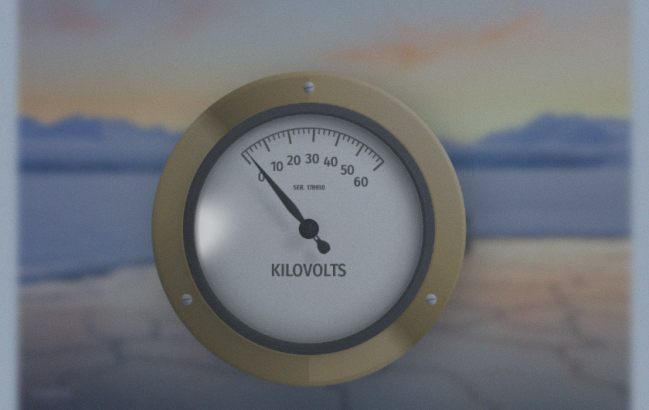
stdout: 2 kV
